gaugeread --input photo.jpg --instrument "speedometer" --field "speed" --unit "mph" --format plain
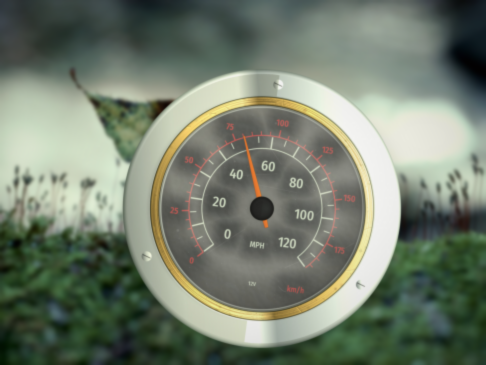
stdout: 50 mph
